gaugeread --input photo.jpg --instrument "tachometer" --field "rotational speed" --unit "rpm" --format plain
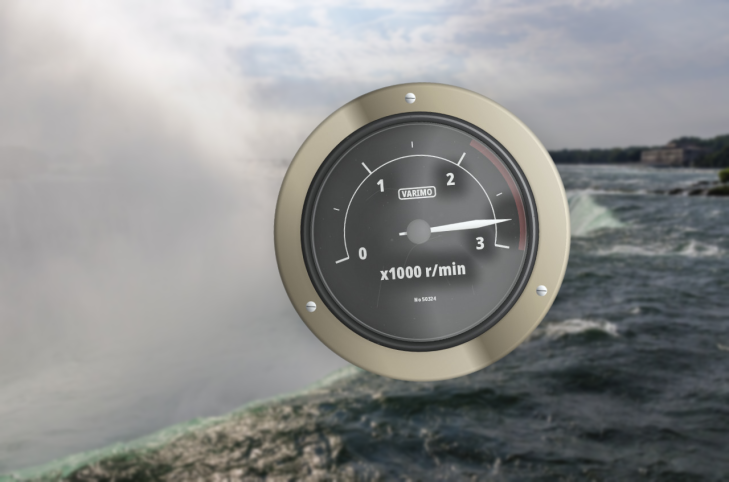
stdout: 2750 rpm
